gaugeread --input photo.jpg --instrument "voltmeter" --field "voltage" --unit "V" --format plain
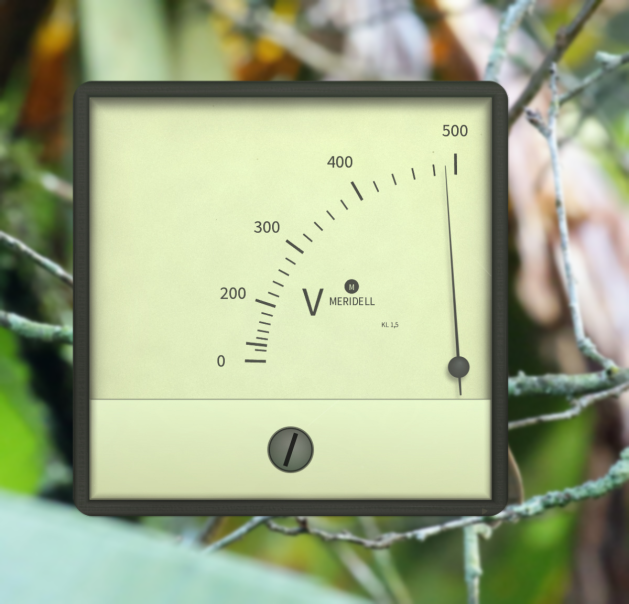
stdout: 490 V
